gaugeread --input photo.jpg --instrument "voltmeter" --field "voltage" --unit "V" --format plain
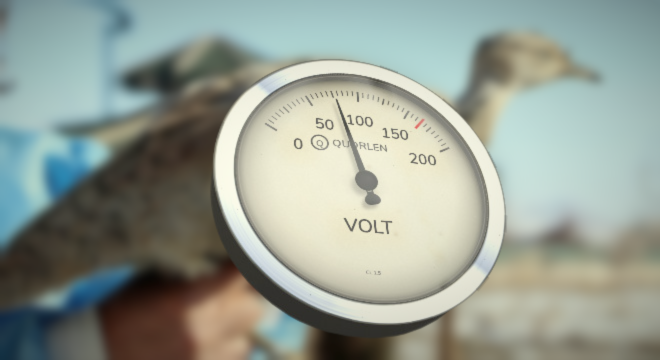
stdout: 75 V
